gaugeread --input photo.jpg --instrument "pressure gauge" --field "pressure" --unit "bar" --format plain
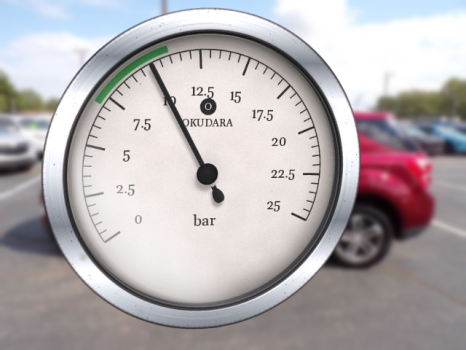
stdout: 10 bar
